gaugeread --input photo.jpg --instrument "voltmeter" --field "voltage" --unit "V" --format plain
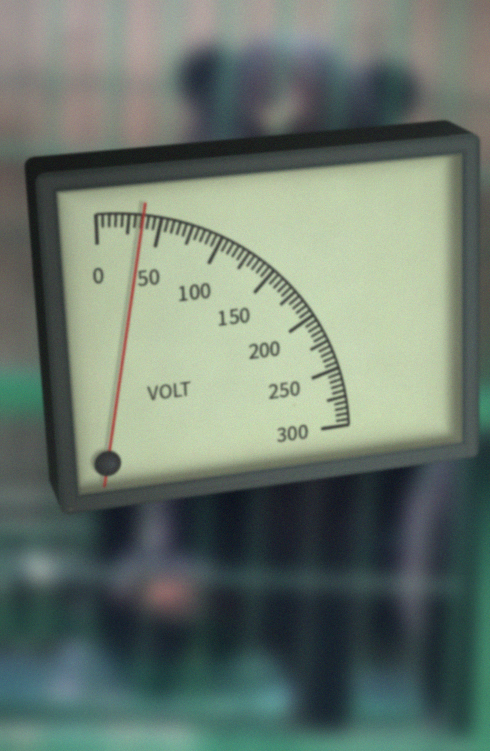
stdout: 35 V
